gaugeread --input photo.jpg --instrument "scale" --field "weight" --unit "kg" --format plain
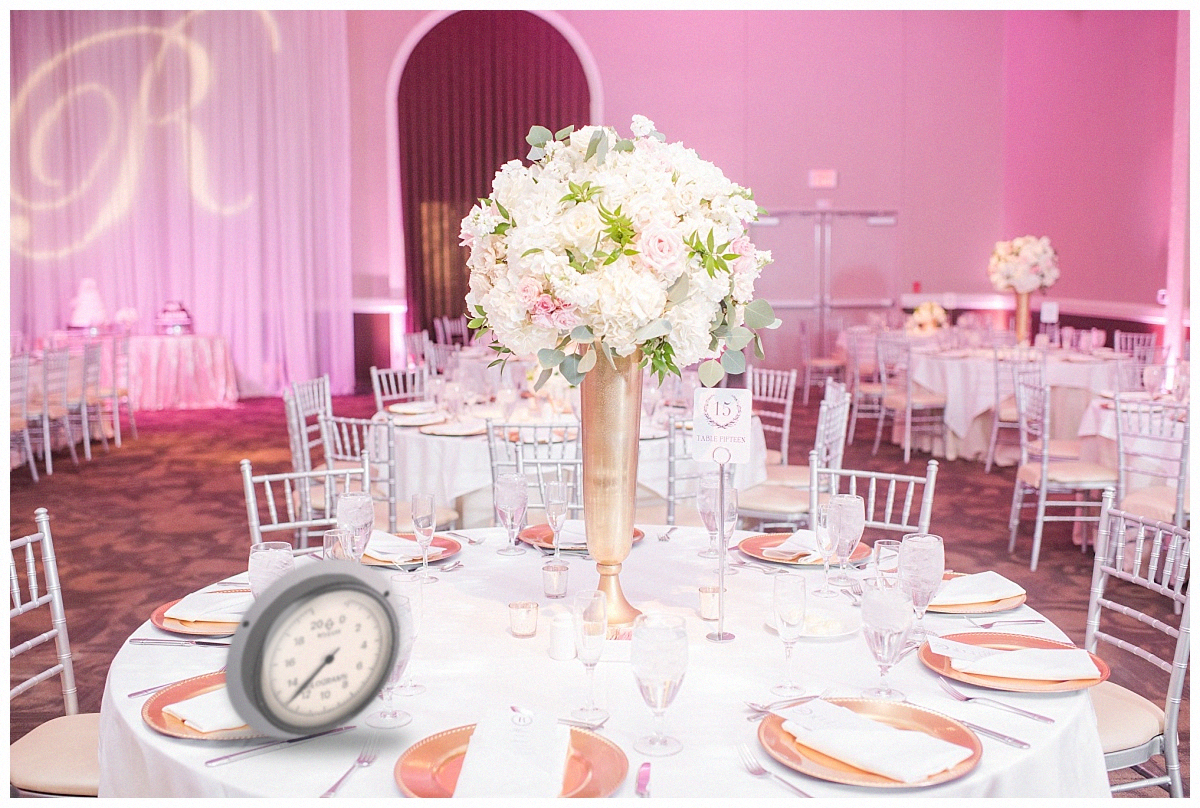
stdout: 13 kg
